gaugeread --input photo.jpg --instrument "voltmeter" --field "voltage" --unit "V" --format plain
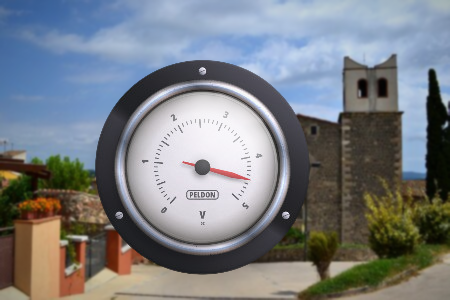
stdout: 4.5 V
